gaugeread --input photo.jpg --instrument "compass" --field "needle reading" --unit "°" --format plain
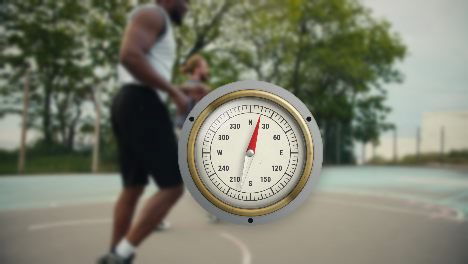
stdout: 15 °
